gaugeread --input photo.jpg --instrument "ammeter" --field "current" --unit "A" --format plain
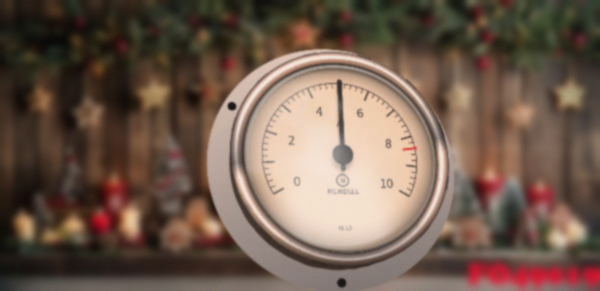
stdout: 5 A
